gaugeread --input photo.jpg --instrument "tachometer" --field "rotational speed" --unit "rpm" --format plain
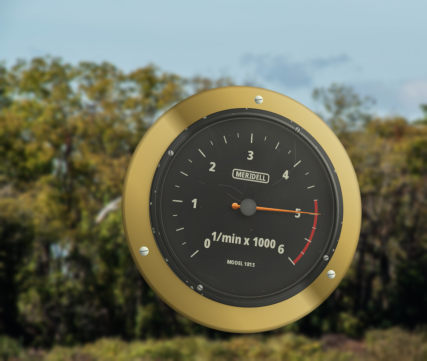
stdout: 5000 rpm
